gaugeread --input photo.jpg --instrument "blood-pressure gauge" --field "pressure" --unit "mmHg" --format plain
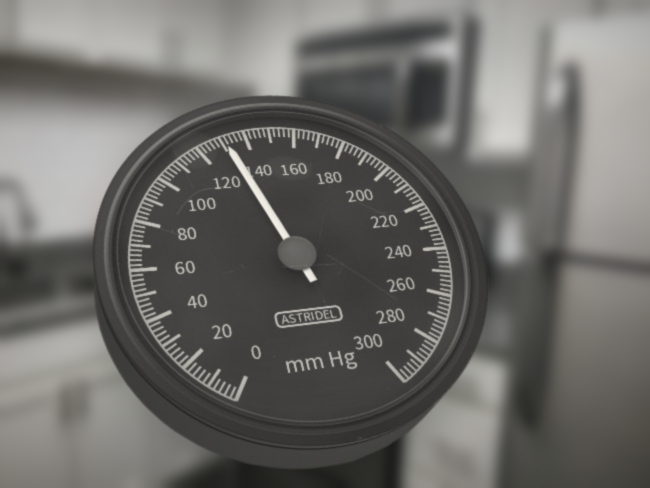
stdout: 130 mmHg
